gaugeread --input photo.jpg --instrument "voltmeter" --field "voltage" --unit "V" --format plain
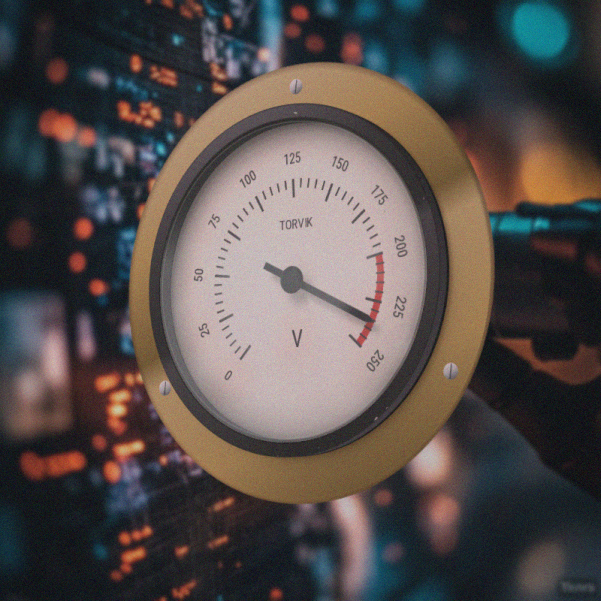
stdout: 235 V
